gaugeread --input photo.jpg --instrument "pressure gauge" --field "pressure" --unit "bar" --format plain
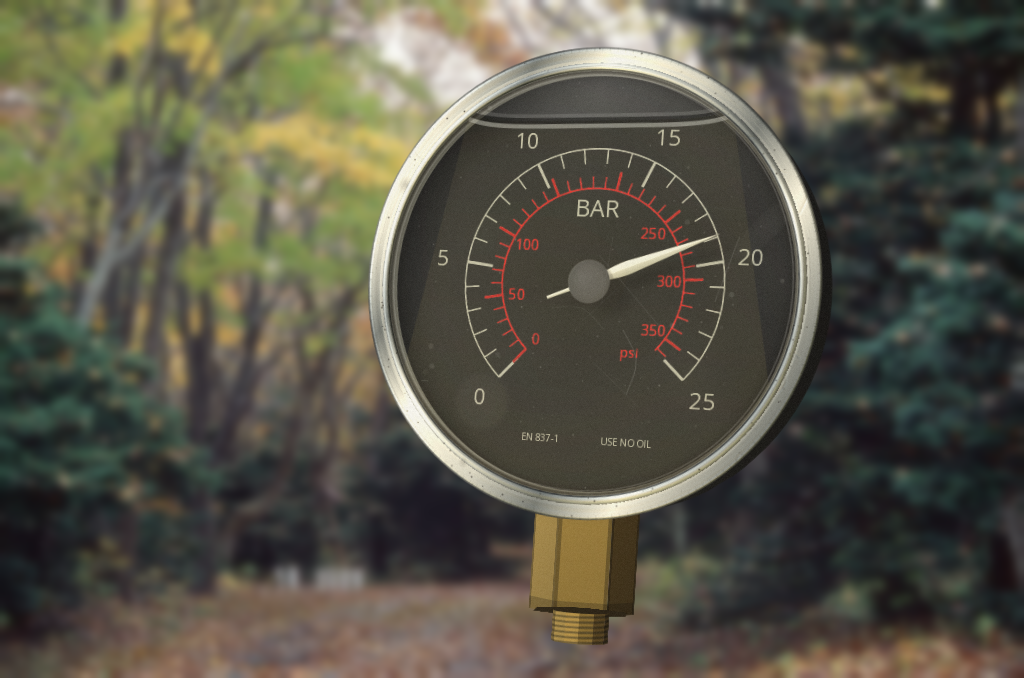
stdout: 19 bar
